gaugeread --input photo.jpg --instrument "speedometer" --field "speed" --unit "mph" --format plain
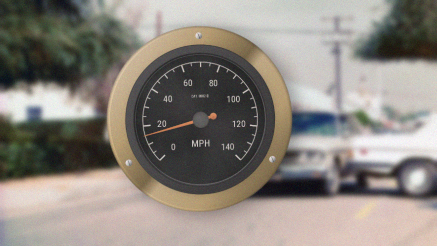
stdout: 15 mph
